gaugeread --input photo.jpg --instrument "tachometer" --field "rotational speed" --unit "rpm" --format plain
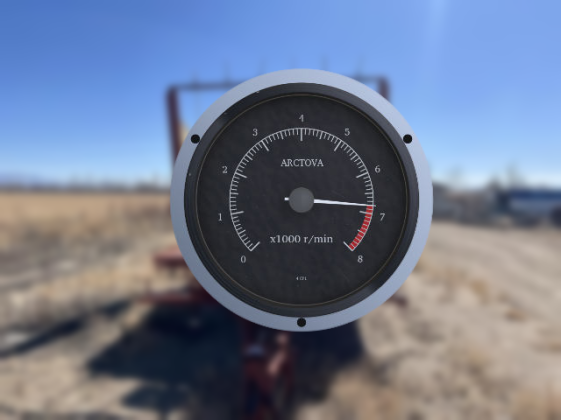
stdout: 6800 rpm
